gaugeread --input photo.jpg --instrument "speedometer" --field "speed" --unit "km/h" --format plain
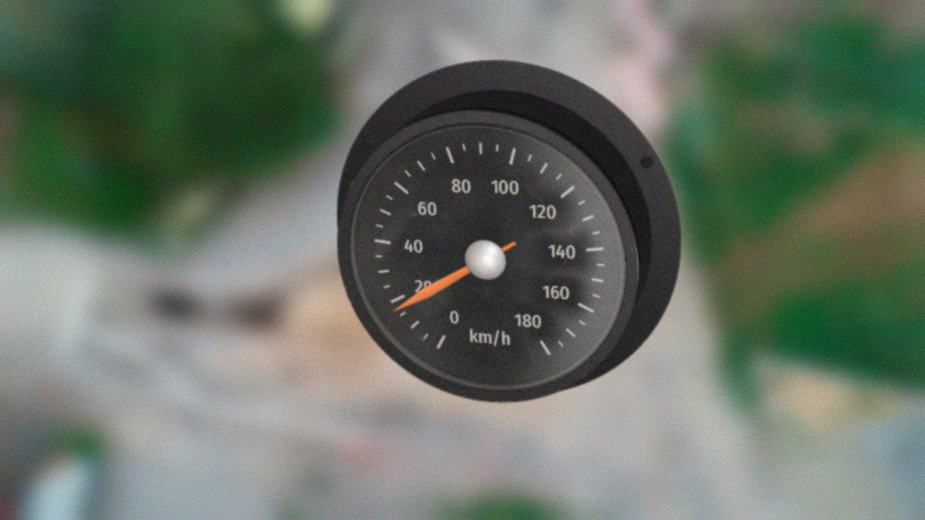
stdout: 17.5 km/h
